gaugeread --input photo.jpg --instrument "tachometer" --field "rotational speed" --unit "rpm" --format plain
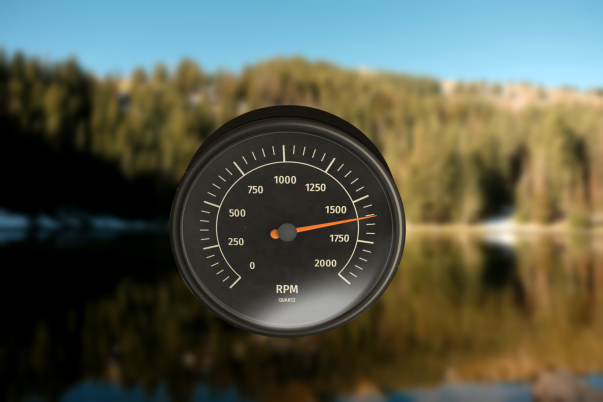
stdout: 1600 rpm
